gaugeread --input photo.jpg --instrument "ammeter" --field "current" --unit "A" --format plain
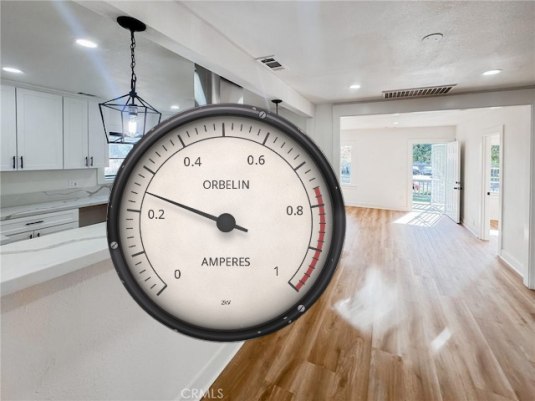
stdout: 0.25 A
